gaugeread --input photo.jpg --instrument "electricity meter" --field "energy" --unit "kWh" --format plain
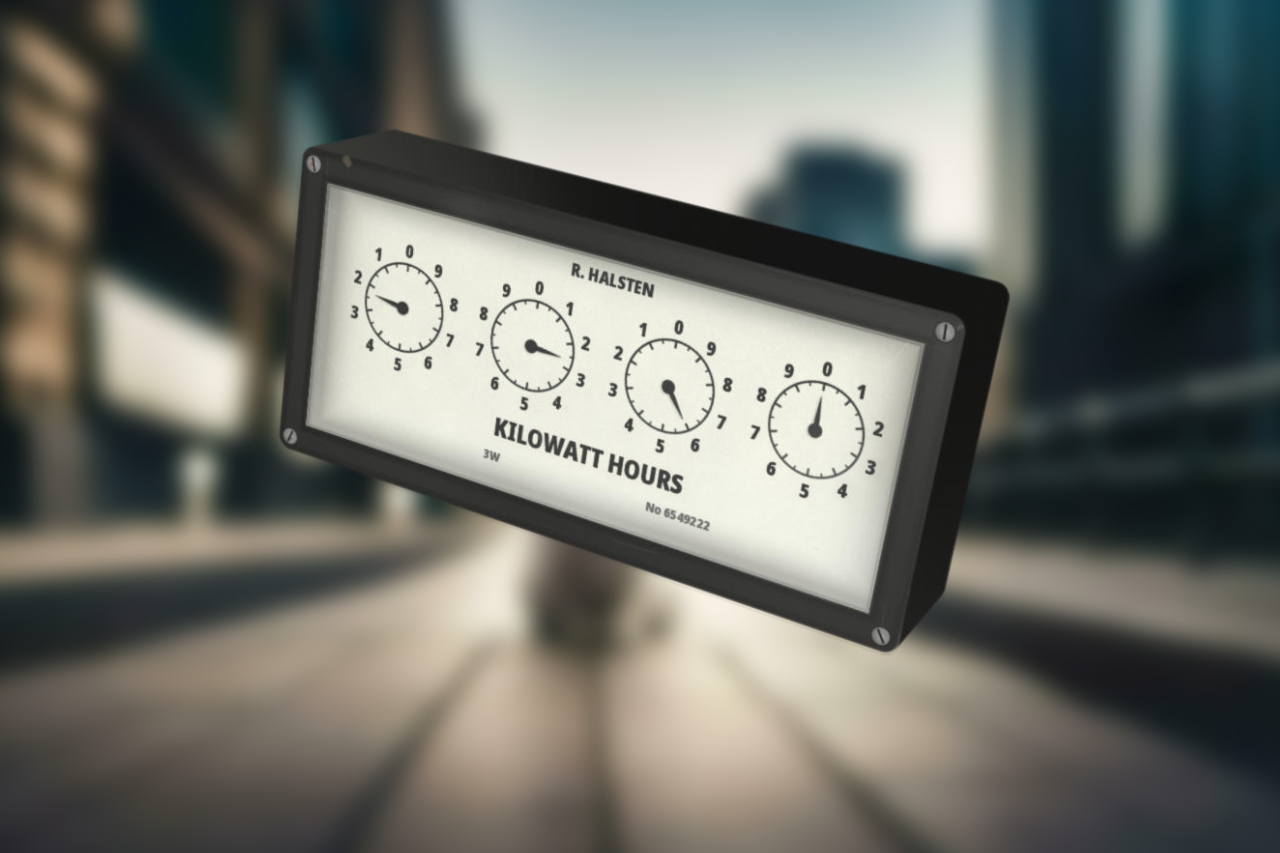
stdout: 2260 kWh
